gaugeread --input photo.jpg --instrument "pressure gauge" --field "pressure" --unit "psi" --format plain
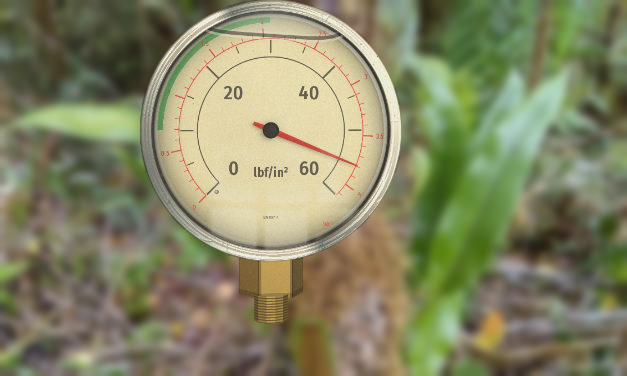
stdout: 55 psi
